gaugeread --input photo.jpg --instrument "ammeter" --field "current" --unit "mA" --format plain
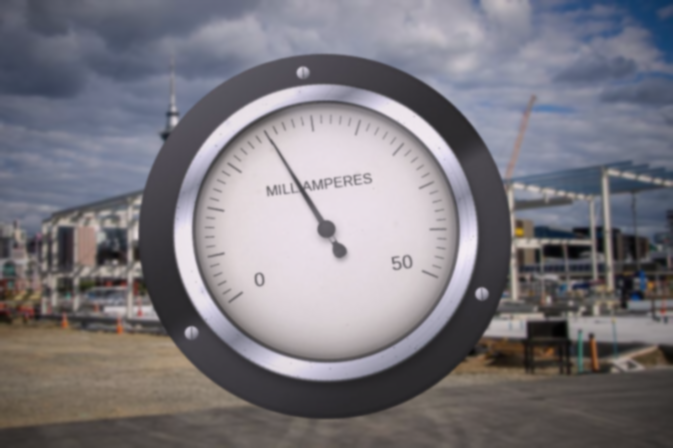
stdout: 20 mA
